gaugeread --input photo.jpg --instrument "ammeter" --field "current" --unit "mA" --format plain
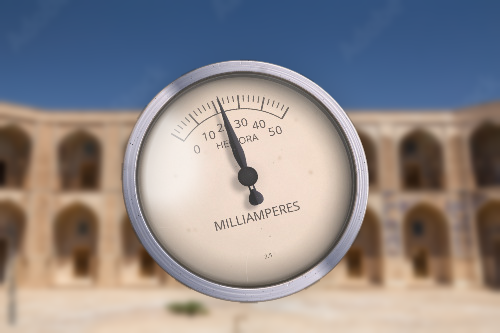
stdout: 22 mA
